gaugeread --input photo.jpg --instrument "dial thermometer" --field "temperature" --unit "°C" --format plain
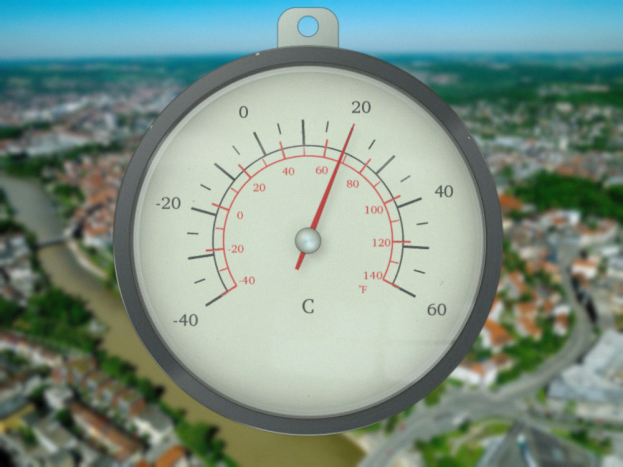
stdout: 20 °C
